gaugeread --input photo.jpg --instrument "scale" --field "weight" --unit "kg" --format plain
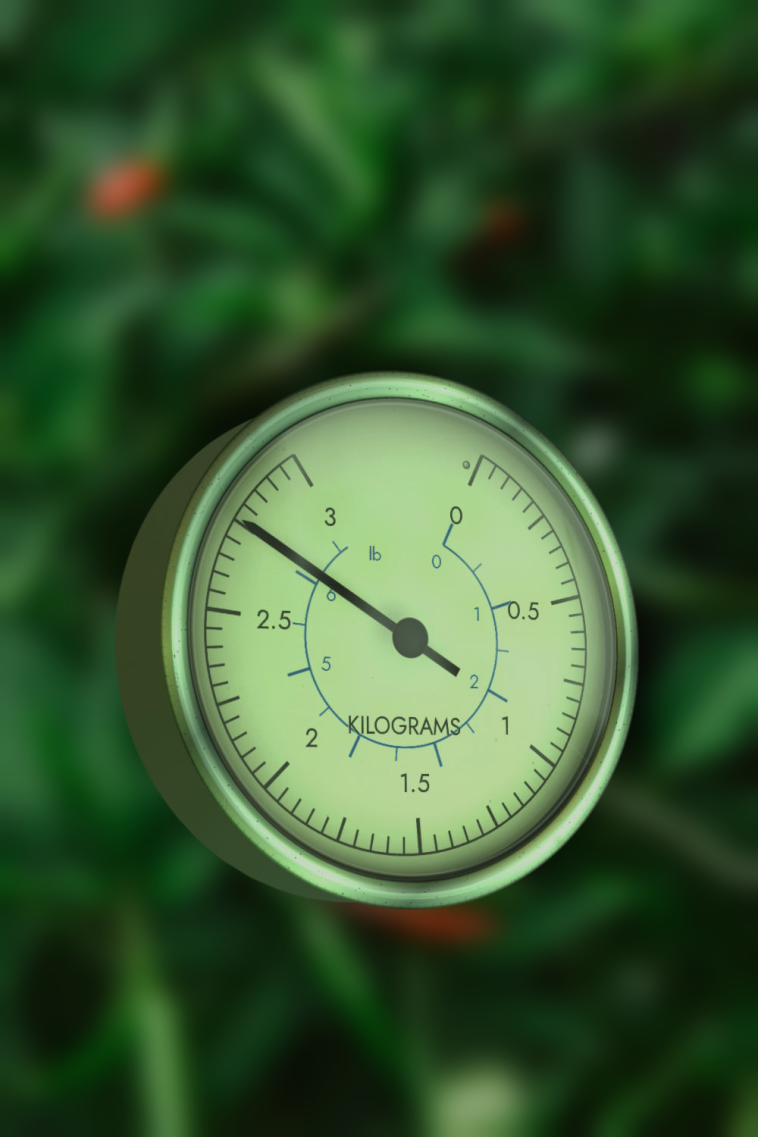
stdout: 2.75 kg
